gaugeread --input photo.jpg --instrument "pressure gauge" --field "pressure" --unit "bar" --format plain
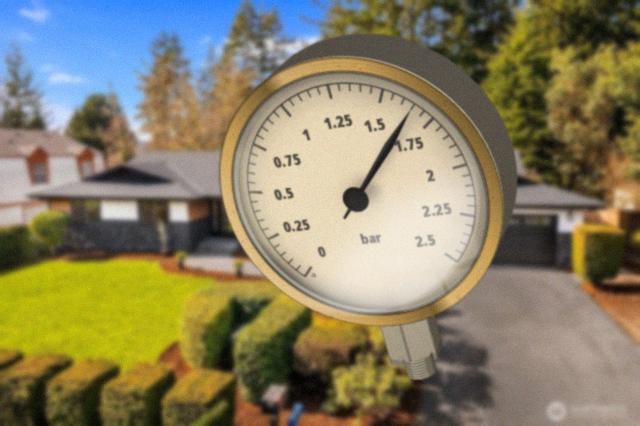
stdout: 1.65 bar
